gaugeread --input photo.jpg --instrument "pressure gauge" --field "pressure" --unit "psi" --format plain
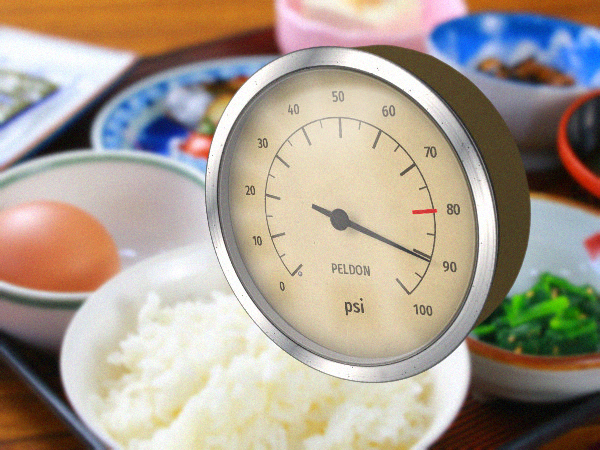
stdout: 90 psi
